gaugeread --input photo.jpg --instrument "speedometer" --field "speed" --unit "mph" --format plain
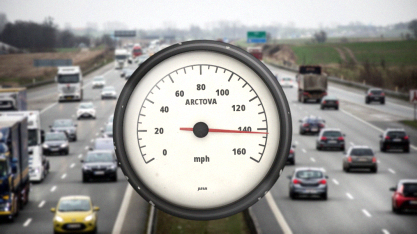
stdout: 142.5 mph
